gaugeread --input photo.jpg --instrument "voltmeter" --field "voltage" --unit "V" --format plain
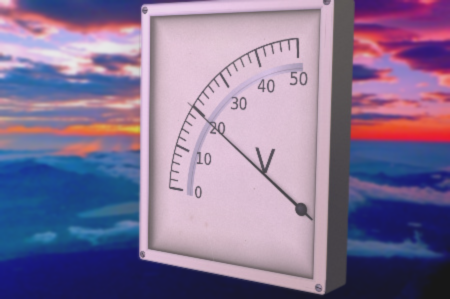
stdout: 20 V
